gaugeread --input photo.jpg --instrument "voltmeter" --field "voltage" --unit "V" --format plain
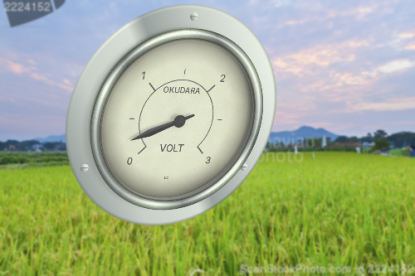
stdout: 0.25 V
